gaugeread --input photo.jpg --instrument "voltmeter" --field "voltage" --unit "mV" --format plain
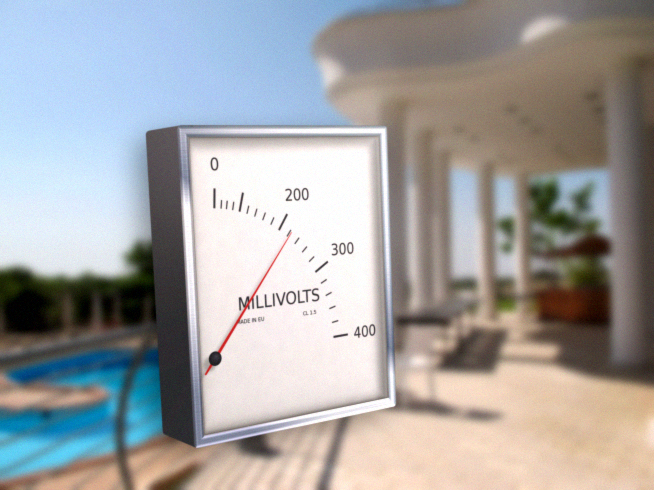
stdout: 220 mV
